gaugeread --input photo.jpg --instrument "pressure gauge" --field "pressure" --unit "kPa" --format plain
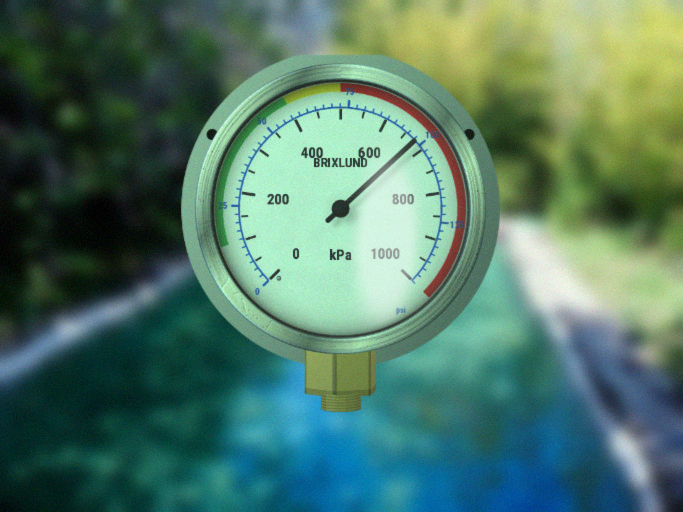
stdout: 675 kPa
